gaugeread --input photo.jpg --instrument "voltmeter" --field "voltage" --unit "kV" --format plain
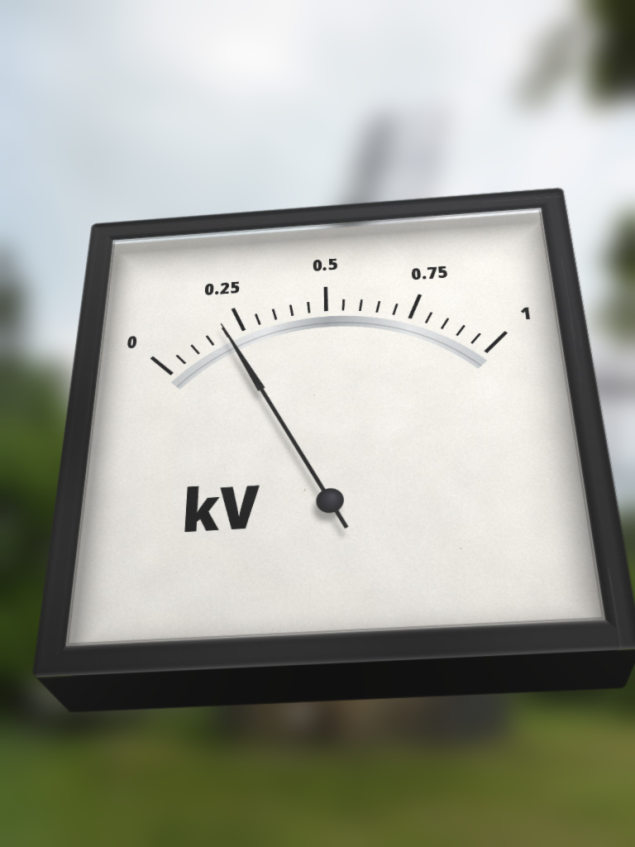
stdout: 0.2 kV
